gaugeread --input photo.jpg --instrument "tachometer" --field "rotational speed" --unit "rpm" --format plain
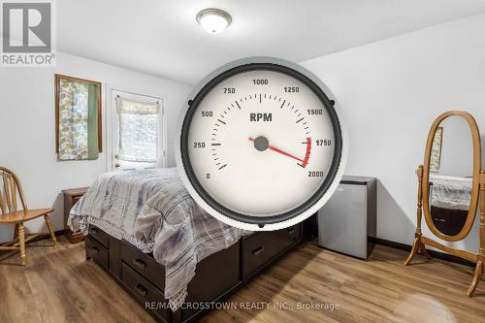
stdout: 1950 rpm
